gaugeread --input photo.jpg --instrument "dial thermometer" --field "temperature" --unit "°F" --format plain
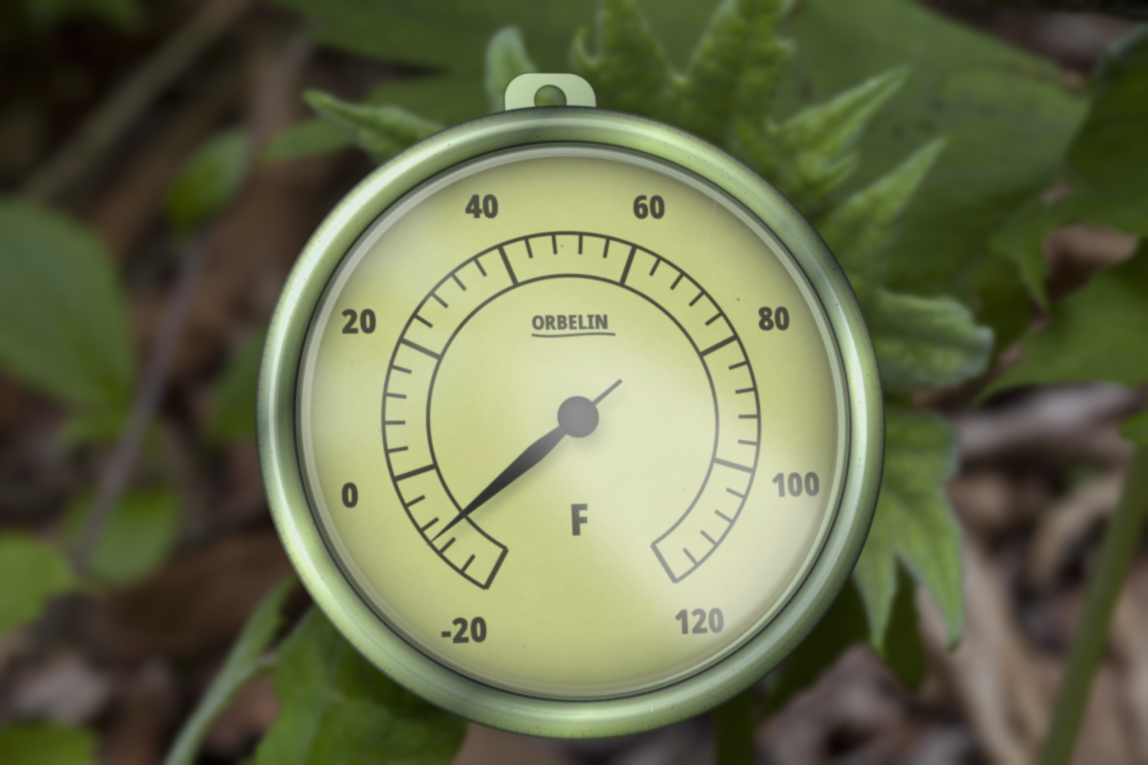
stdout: -10 °F
